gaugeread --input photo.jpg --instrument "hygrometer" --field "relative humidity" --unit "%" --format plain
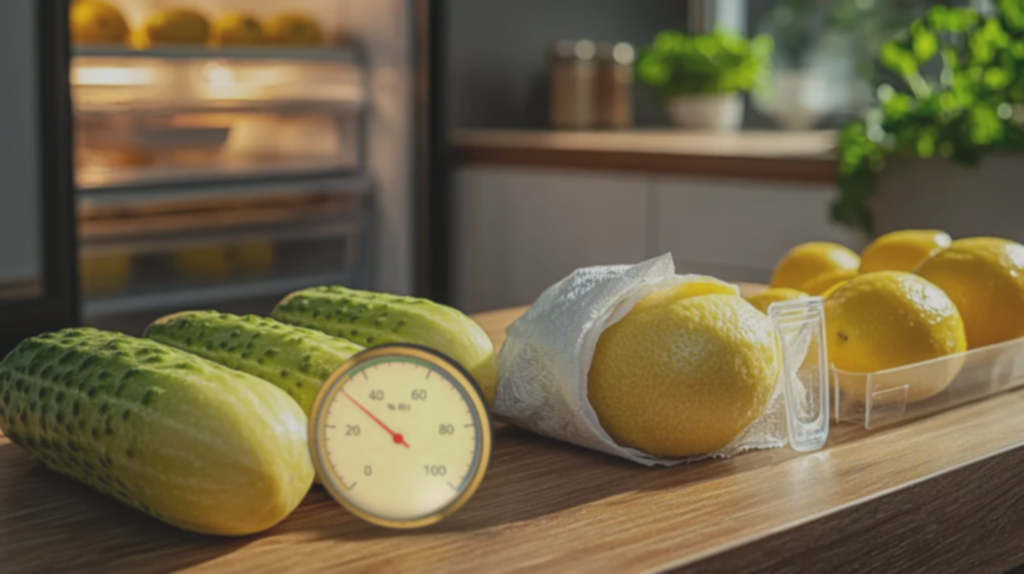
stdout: 32 %
